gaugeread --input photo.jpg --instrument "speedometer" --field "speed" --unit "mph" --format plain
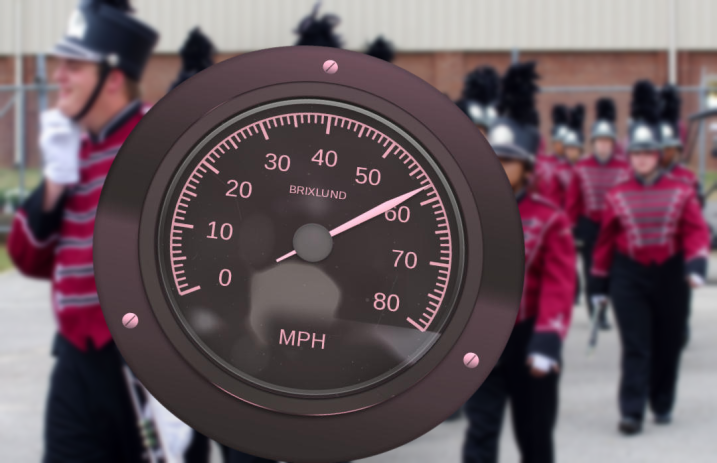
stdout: 58 mph
